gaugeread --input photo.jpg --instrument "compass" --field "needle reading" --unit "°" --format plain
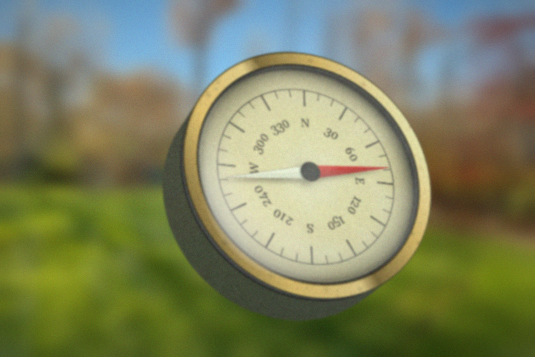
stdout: 80 °
